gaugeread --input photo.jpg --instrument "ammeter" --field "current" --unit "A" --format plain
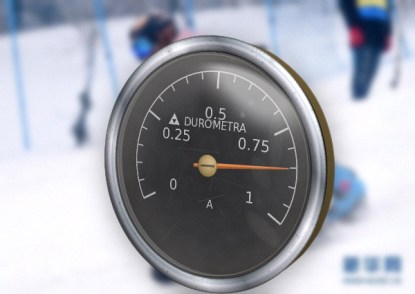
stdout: 0.85 A
